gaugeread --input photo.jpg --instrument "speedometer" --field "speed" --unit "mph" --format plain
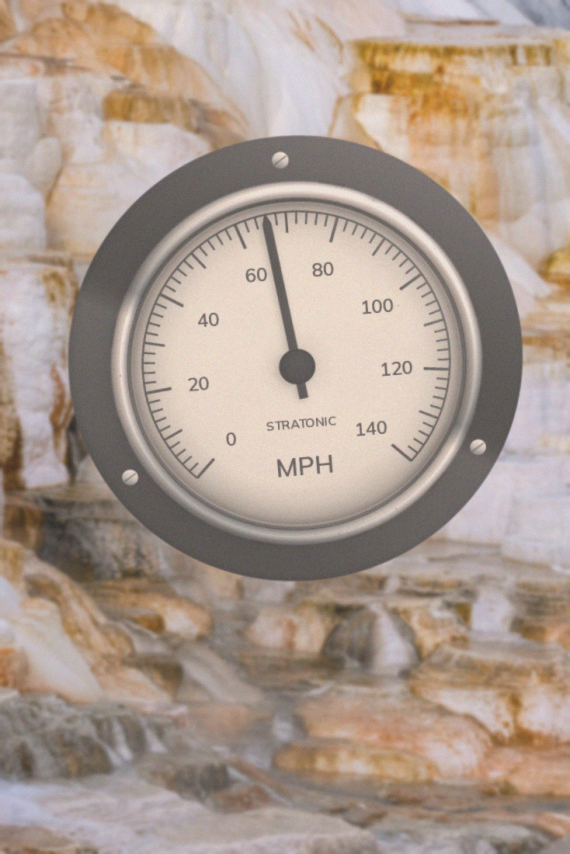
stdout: 66 mph
